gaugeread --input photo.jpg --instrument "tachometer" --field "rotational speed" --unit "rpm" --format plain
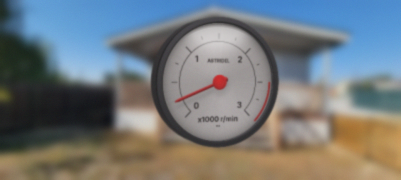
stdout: 250 rpm
